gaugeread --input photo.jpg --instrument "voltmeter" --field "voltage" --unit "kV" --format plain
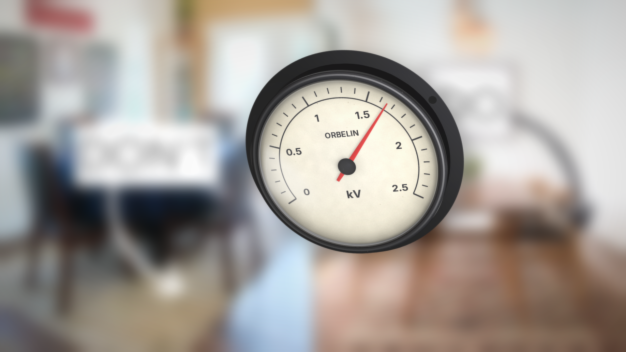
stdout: 1.65 kV
